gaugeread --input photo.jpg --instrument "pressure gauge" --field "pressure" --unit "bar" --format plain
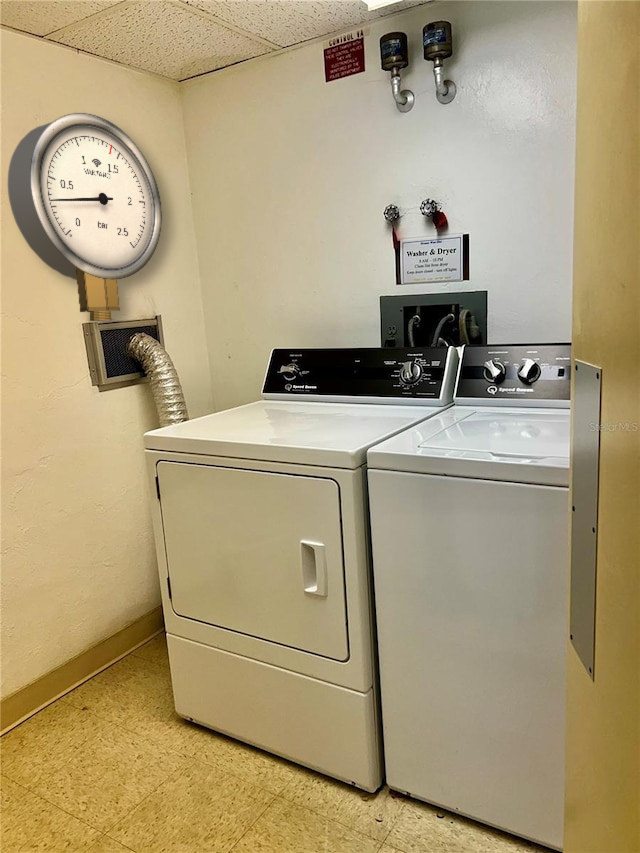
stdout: 0.3 bar
